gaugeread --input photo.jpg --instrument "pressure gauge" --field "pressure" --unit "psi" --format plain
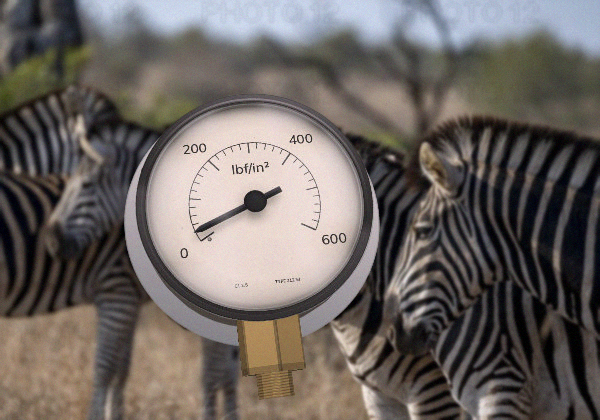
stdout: 20 psi
